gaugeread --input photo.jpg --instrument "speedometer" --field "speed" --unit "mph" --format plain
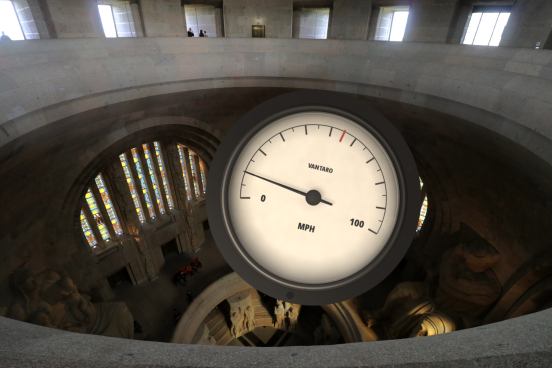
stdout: 10 mph
